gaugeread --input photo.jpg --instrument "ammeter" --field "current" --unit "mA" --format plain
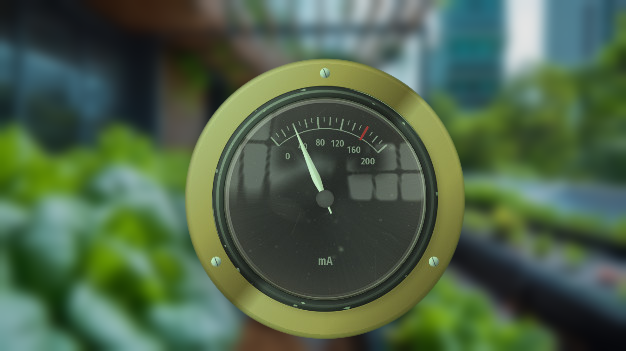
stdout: 40 mA
